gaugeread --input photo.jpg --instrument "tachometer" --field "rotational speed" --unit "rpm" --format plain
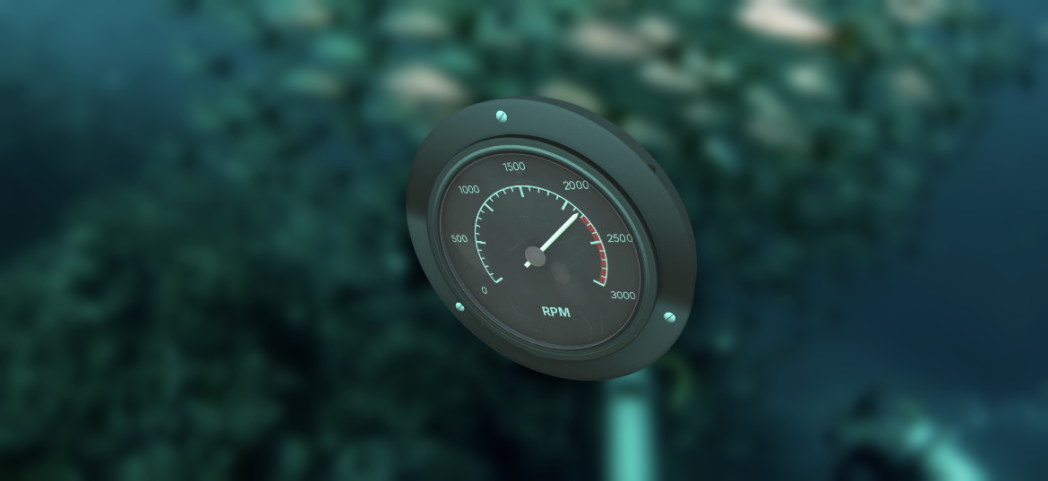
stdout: 2150 rpm
